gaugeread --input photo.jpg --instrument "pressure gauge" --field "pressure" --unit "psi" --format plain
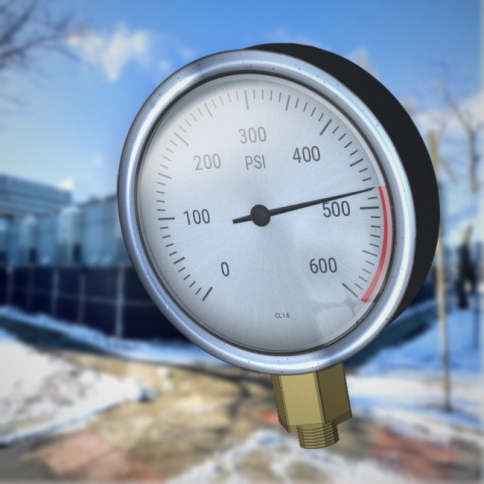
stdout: 480 psi
